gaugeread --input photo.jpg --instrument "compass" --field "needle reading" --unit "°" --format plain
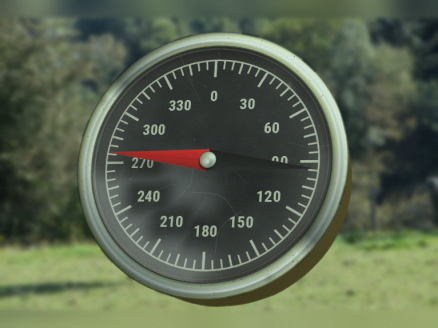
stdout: 275 °
